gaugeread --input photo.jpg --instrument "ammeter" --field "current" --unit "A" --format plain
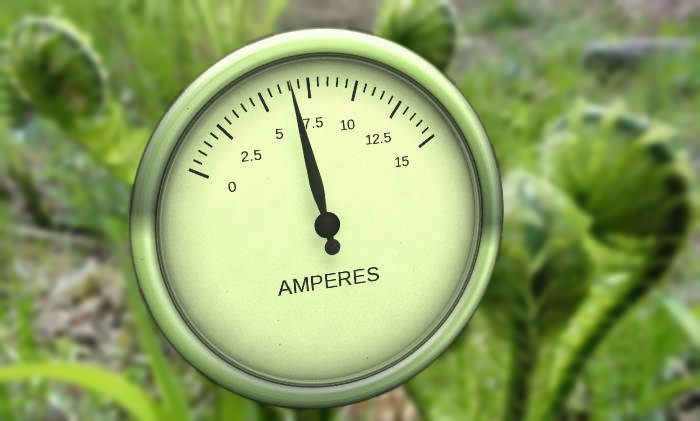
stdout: 6.5 A
